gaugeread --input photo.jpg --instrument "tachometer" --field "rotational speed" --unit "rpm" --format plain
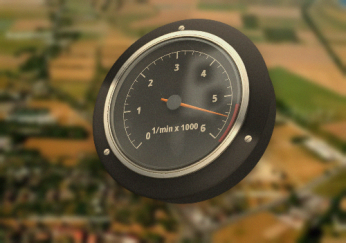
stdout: 5500 rpm
